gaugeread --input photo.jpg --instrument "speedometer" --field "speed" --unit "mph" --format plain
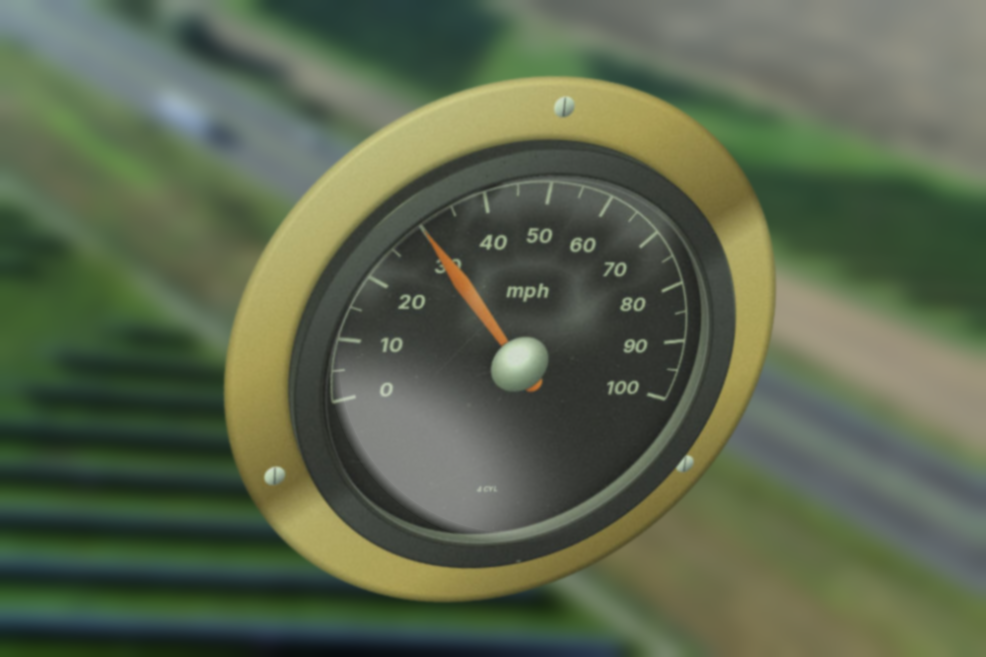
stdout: 30 mph
